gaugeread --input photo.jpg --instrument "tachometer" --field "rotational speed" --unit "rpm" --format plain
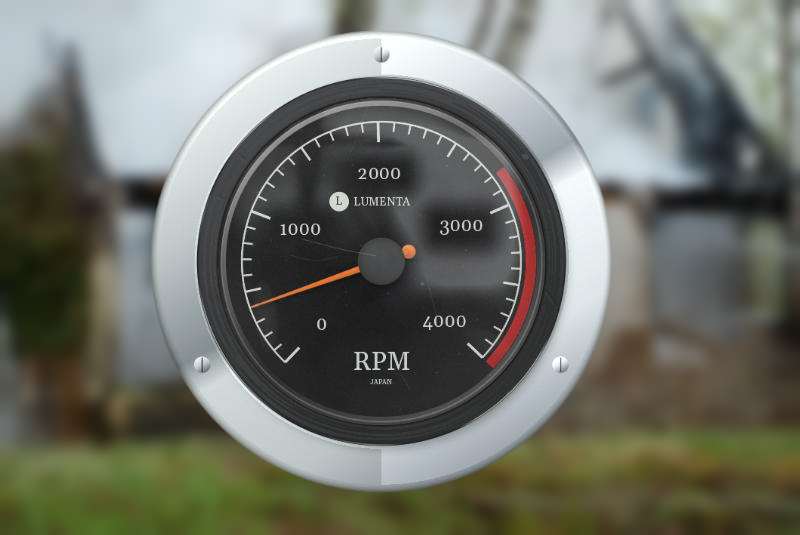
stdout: 400 rpm
